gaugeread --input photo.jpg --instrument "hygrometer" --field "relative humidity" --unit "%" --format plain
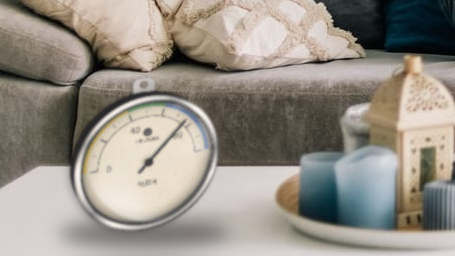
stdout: 75 %
